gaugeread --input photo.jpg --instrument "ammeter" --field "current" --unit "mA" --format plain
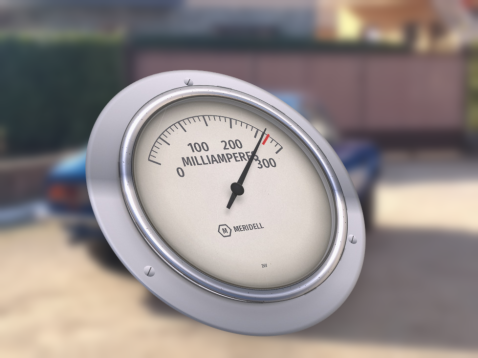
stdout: 260 mA
